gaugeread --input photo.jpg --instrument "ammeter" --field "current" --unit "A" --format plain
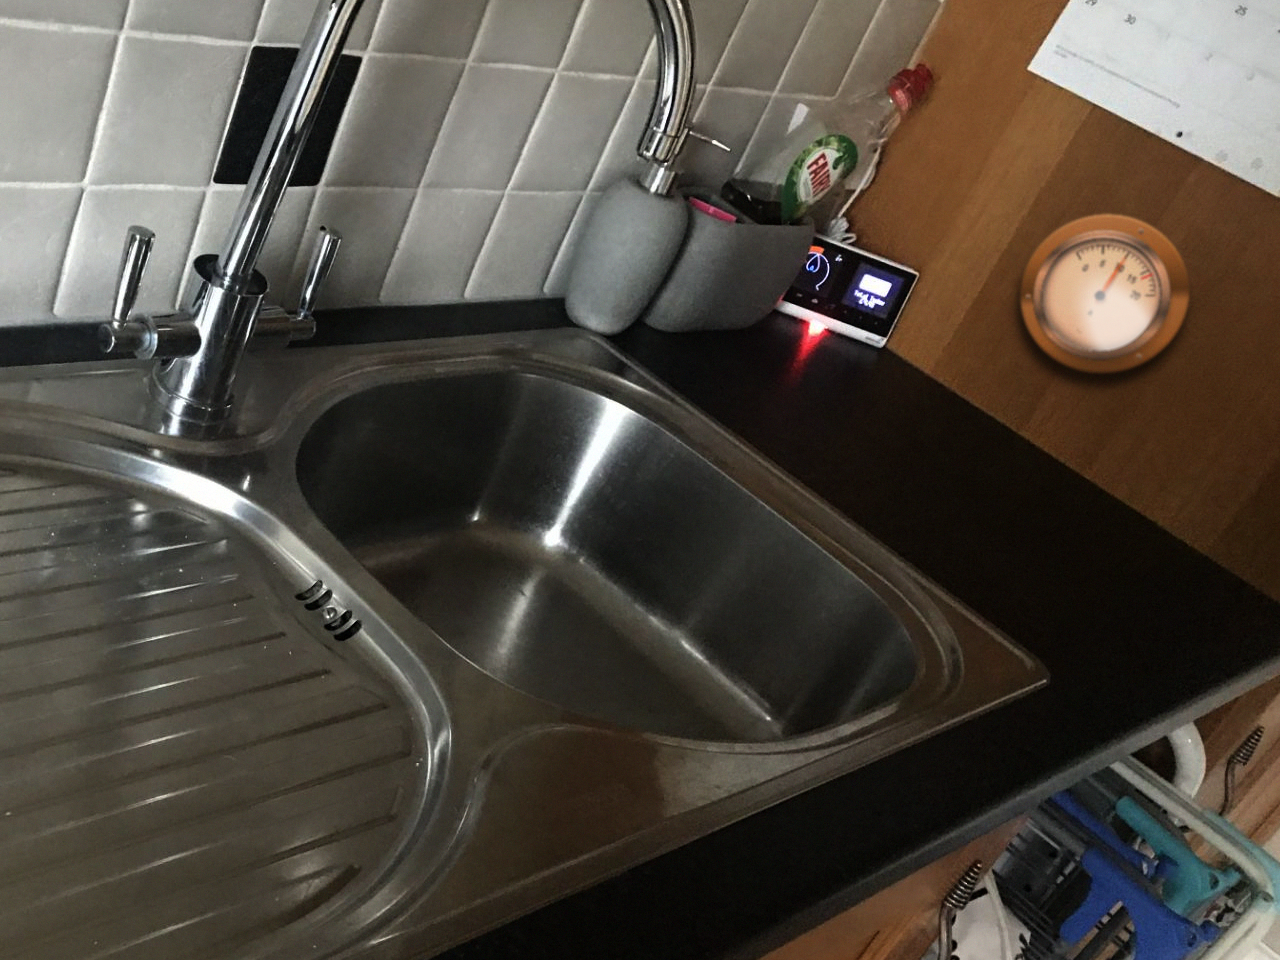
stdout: 10 A
